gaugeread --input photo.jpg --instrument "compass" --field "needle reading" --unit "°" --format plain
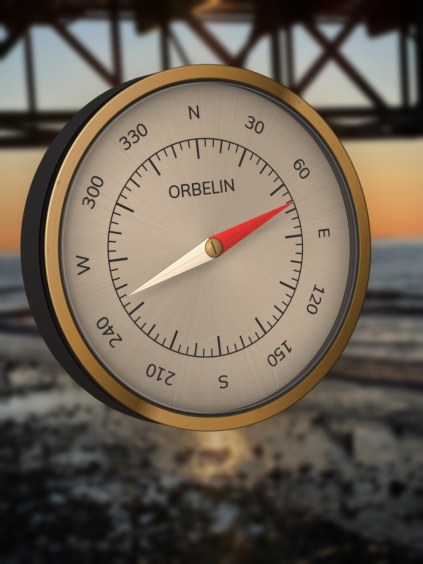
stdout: 70 °
